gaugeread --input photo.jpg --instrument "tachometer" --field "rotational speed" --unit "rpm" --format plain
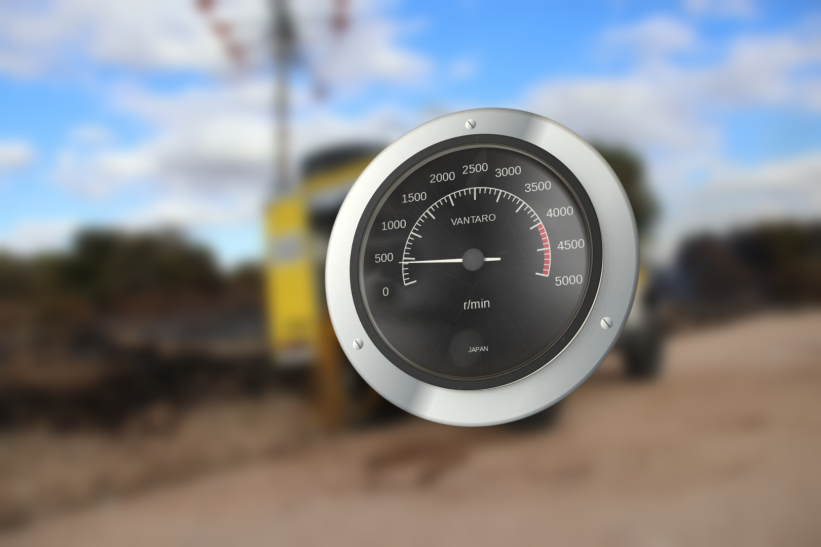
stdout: 400 rpm
